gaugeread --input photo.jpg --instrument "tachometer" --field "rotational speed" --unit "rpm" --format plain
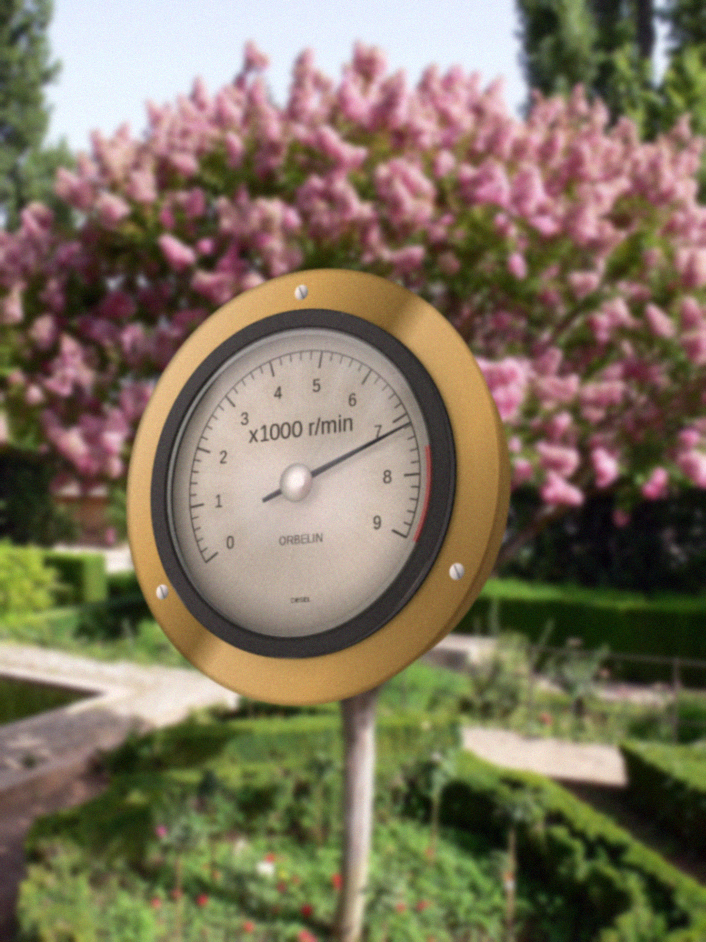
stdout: 7200 rpm
